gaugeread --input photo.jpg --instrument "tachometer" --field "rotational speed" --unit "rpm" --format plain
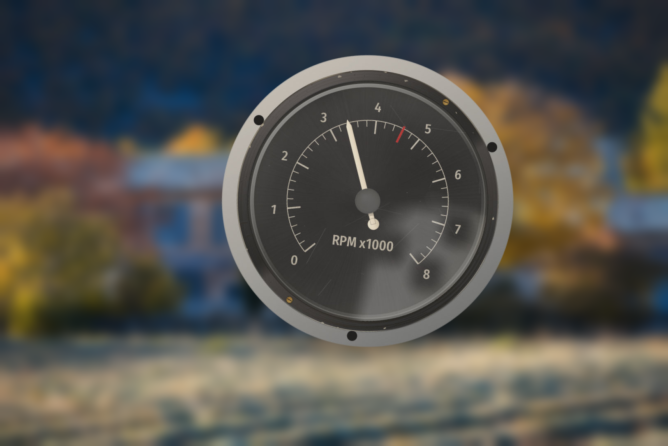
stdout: 3400 rpm
